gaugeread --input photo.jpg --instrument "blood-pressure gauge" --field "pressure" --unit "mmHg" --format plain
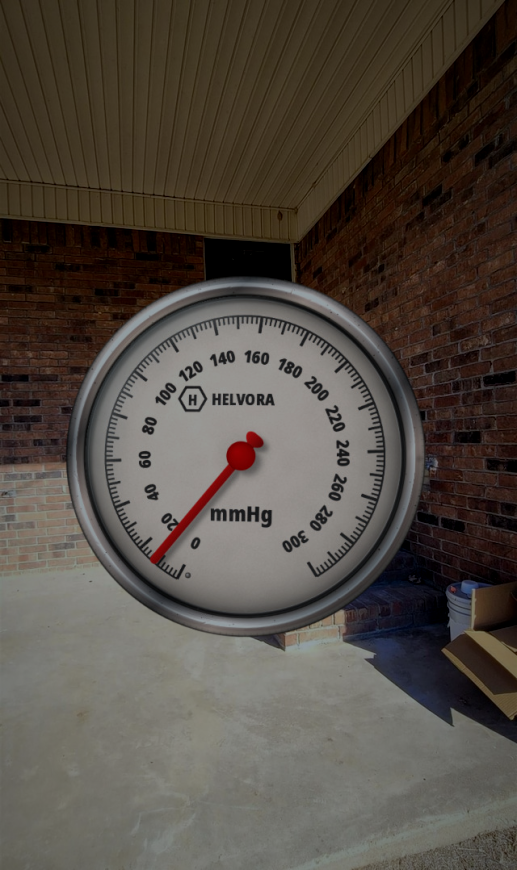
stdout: 12 mmHg
